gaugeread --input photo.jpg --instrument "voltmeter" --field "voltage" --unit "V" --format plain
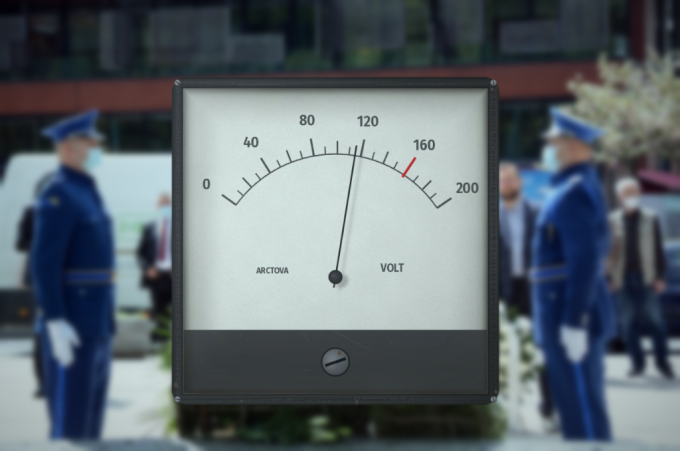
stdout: 115 V
